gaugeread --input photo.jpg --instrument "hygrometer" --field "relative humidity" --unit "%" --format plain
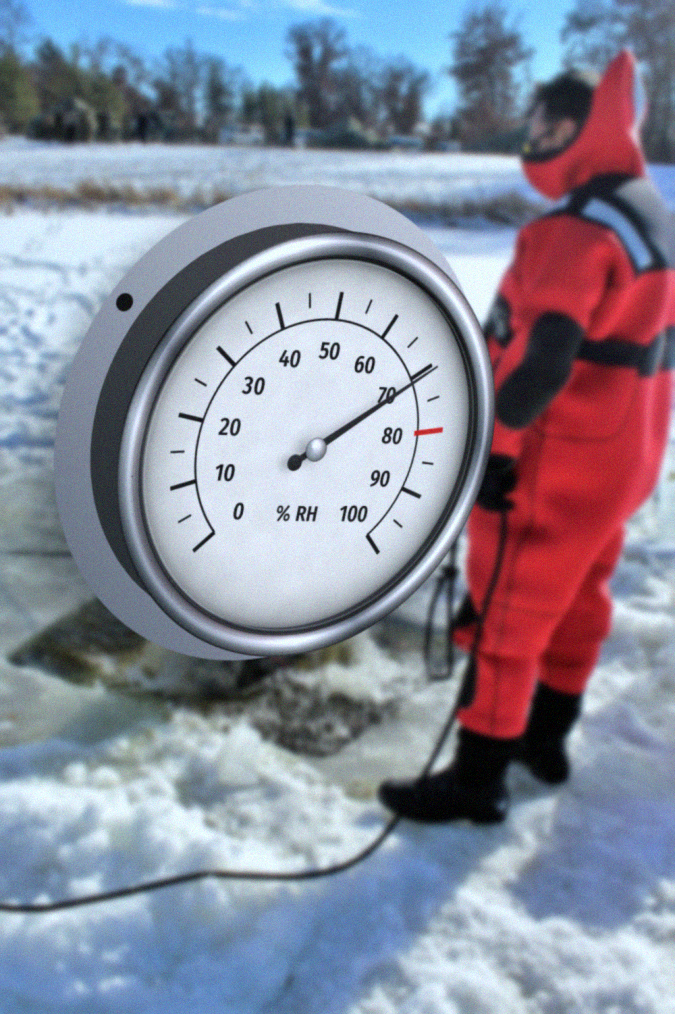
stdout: 70 %
